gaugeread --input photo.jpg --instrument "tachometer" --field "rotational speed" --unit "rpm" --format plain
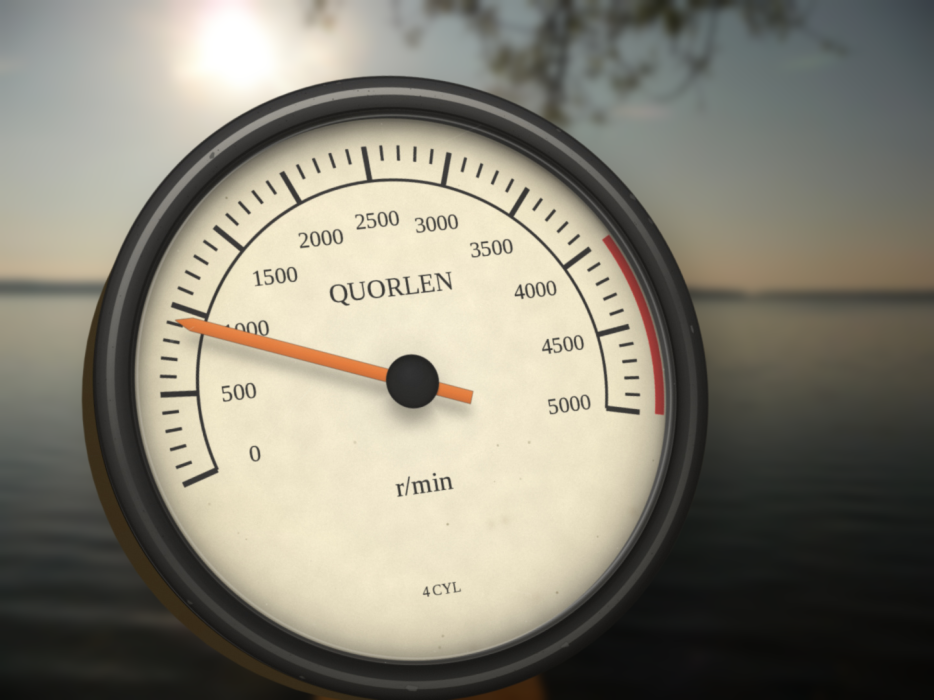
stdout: 900 rpm
